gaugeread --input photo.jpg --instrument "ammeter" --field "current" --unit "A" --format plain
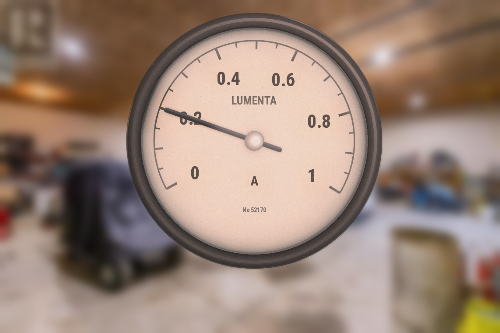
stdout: 0.2 A
